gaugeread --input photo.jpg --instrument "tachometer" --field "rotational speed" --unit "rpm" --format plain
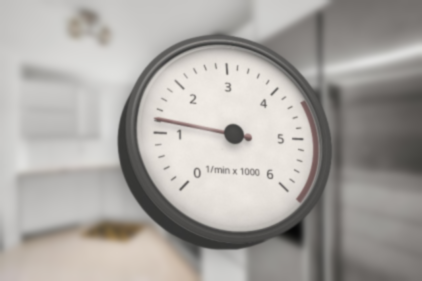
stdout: 1200 rpm
